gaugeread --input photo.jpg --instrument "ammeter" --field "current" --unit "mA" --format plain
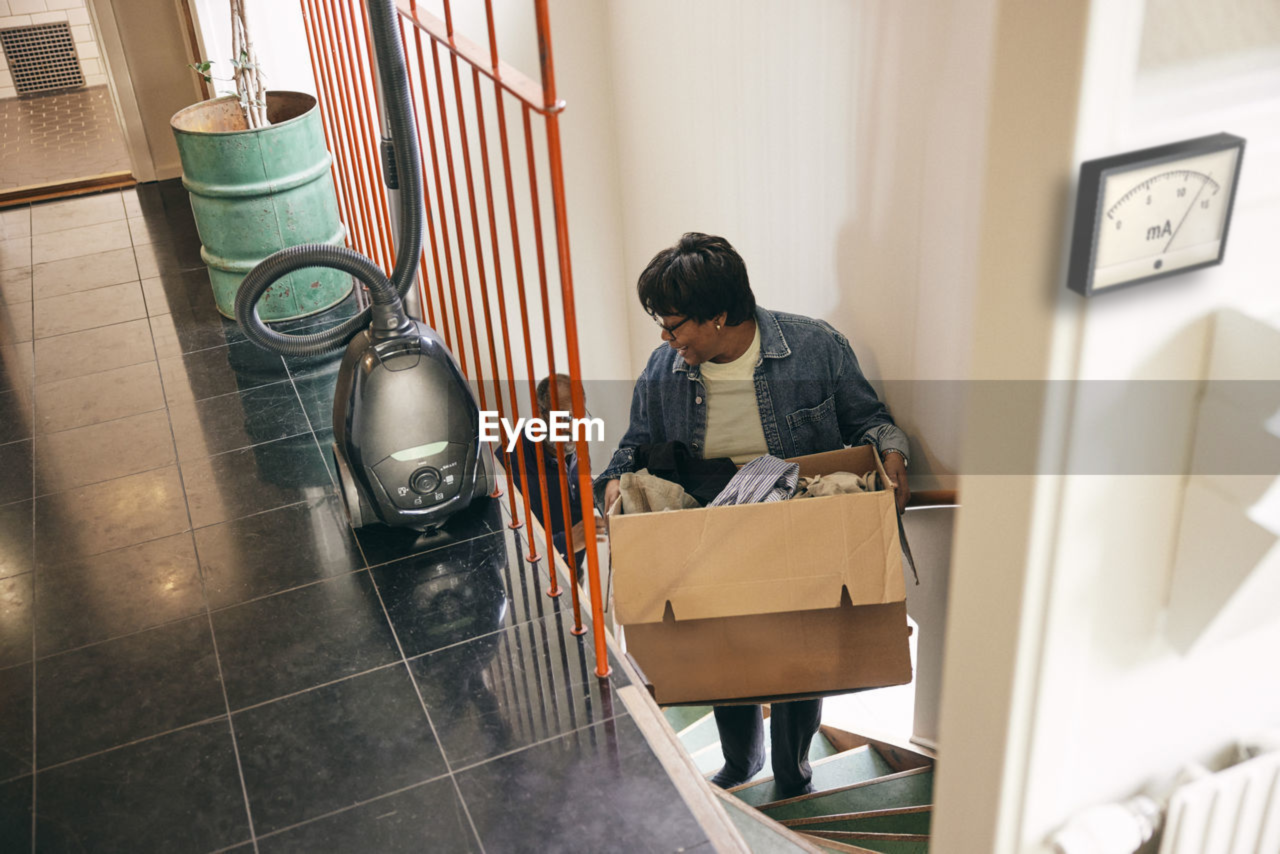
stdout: 12.5 mA
